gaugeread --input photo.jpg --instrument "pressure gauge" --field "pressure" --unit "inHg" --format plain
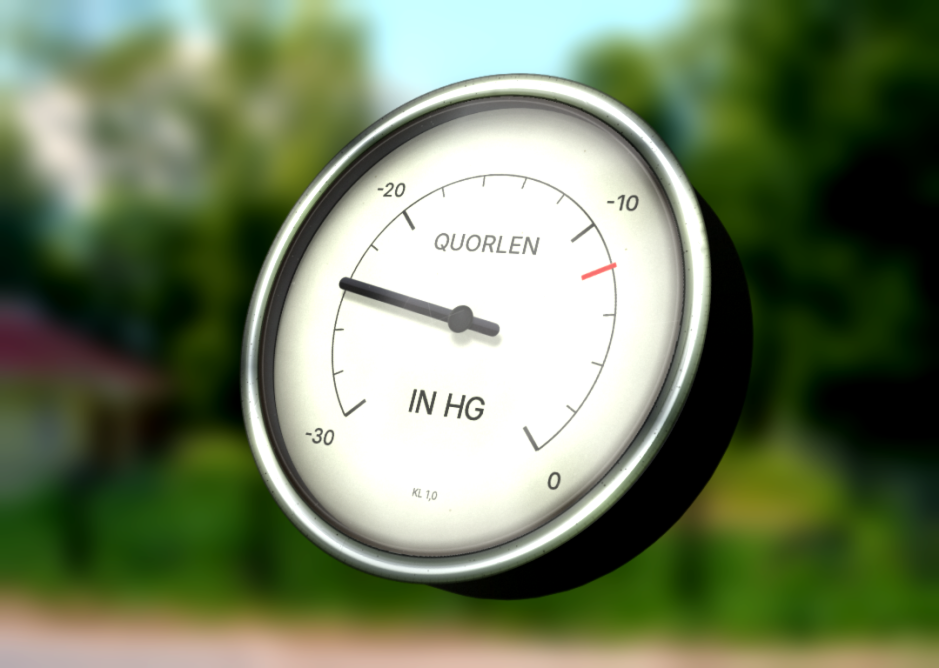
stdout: -24 inHg
